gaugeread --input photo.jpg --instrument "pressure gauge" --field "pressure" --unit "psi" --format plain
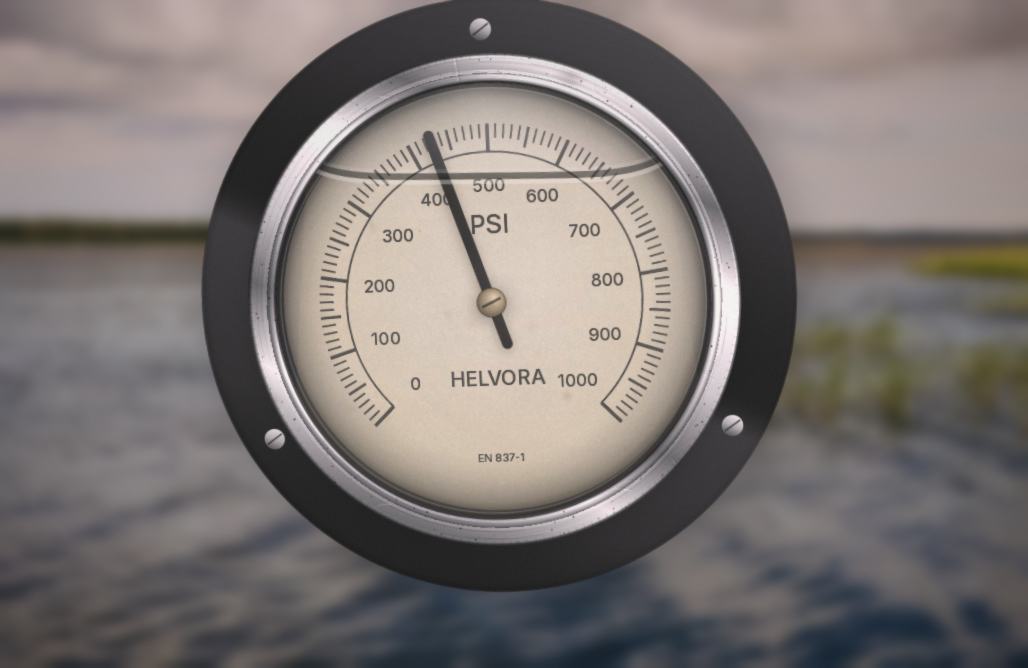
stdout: 430 psi
